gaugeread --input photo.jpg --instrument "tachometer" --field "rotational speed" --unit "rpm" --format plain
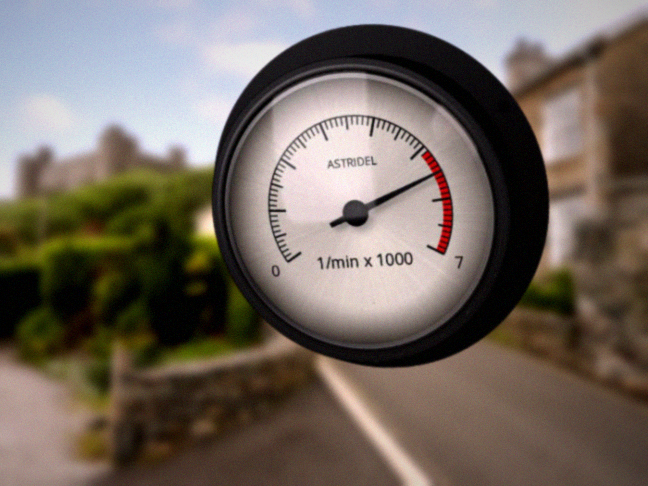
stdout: 5500 rpm
